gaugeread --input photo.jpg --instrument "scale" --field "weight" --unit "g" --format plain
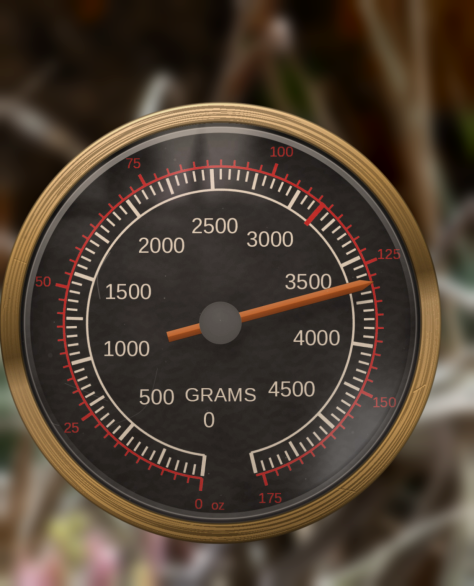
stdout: 3650 g
